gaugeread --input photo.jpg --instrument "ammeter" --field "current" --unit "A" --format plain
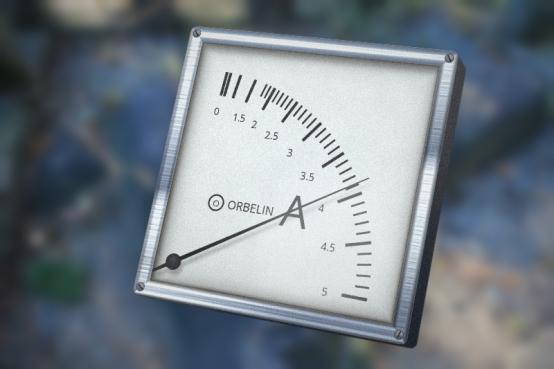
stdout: 3.9 A
